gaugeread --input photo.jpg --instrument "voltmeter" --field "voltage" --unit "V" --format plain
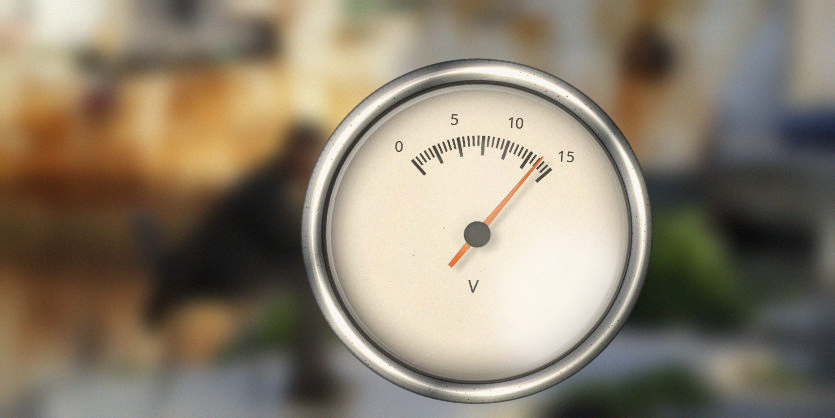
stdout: 13.5 V
